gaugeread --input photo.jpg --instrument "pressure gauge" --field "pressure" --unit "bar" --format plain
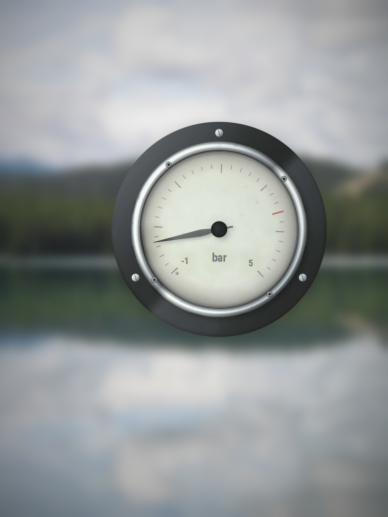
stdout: -0.3 bar
